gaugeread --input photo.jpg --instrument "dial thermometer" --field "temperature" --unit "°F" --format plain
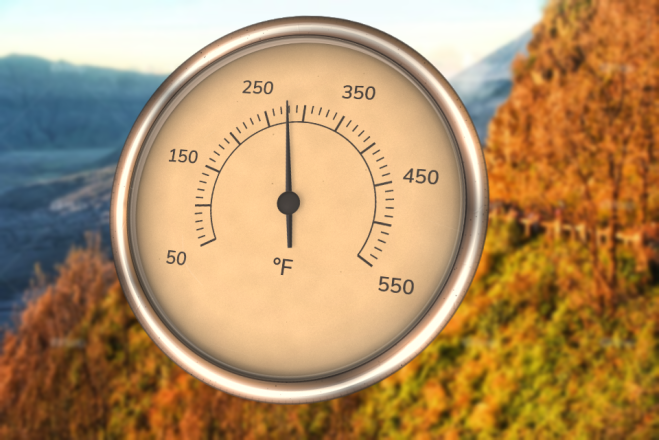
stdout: 280 °F
